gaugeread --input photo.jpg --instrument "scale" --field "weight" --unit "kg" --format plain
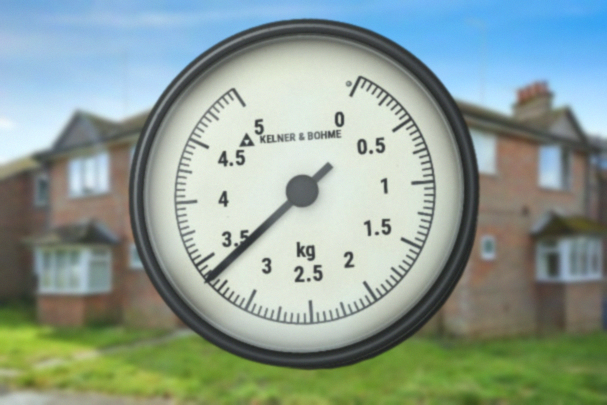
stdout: 3.35 kg
